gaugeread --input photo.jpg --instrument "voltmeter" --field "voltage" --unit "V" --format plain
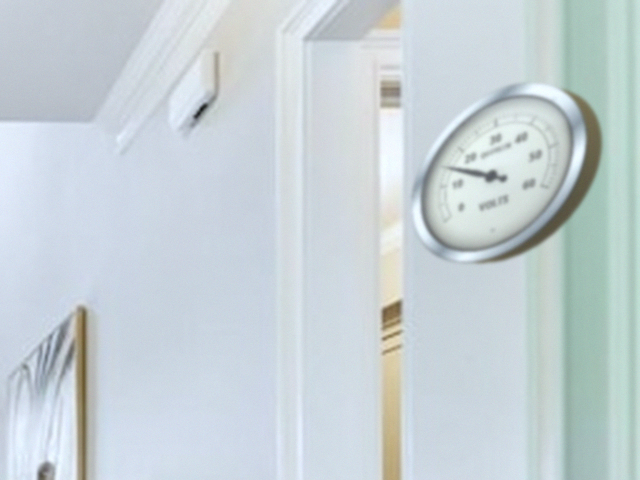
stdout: 15 V
